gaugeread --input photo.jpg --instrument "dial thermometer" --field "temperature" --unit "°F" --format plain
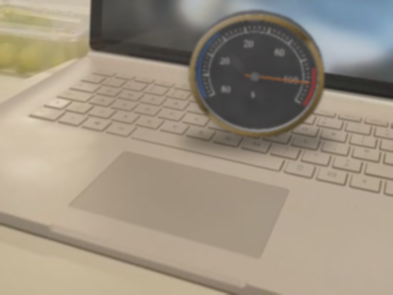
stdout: 100 °F
